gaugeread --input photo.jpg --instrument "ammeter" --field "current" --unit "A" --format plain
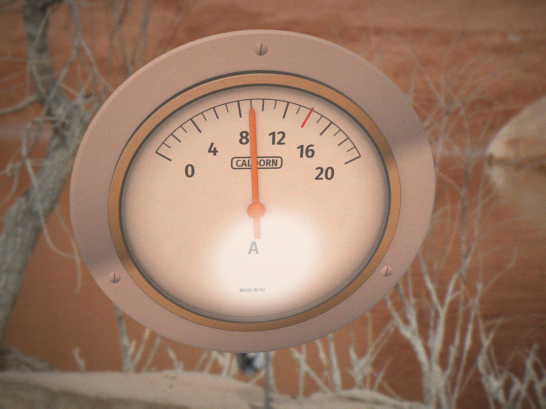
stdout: 9 A
